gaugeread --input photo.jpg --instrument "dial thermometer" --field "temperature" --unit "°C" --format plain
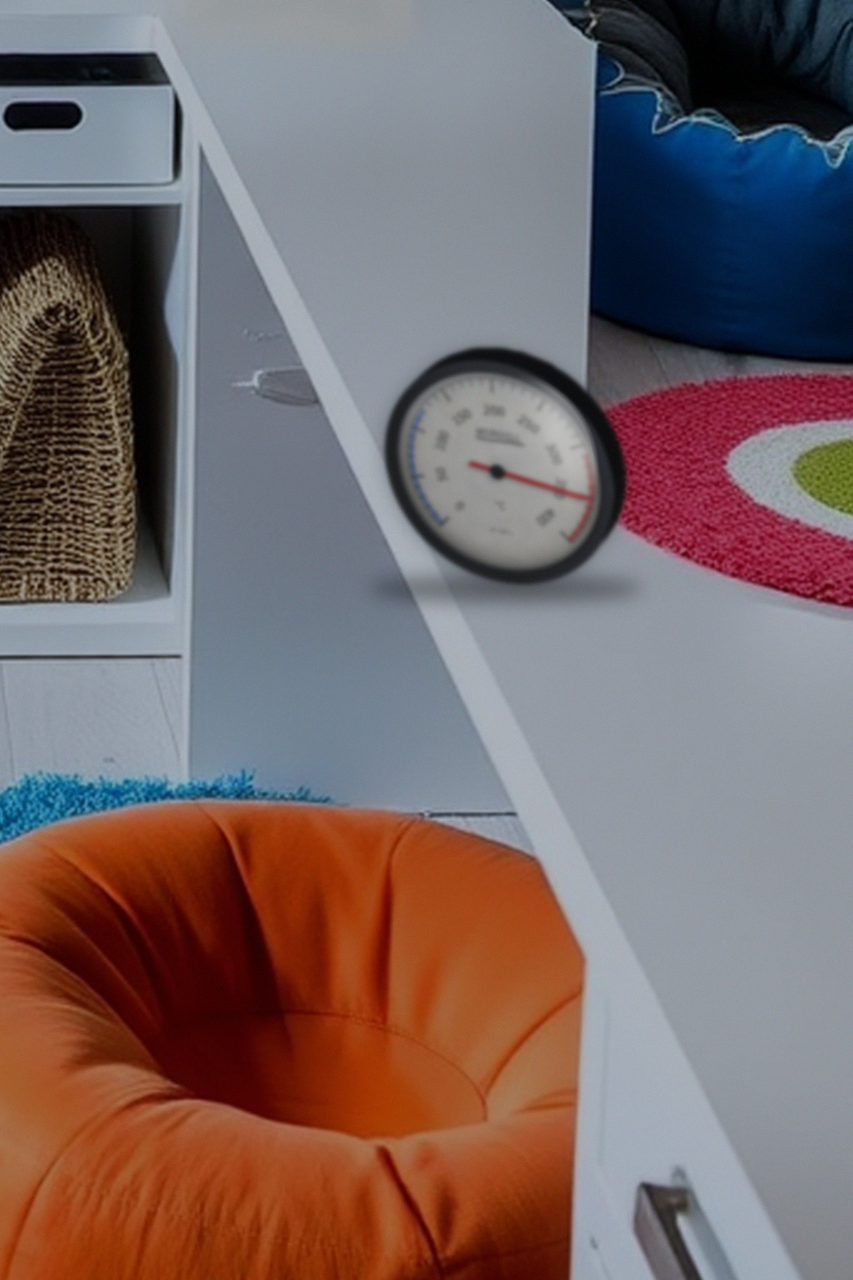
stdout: 350 °C
